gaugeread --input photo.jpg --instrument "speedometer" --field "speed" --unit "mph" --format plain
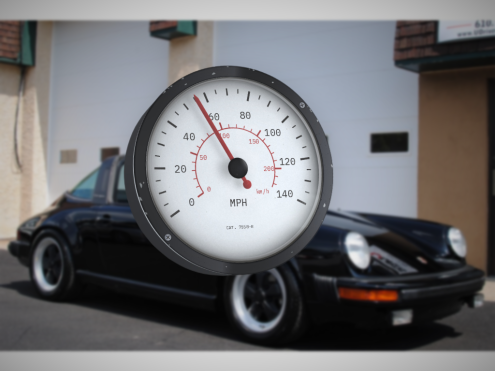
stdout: 55 mph
